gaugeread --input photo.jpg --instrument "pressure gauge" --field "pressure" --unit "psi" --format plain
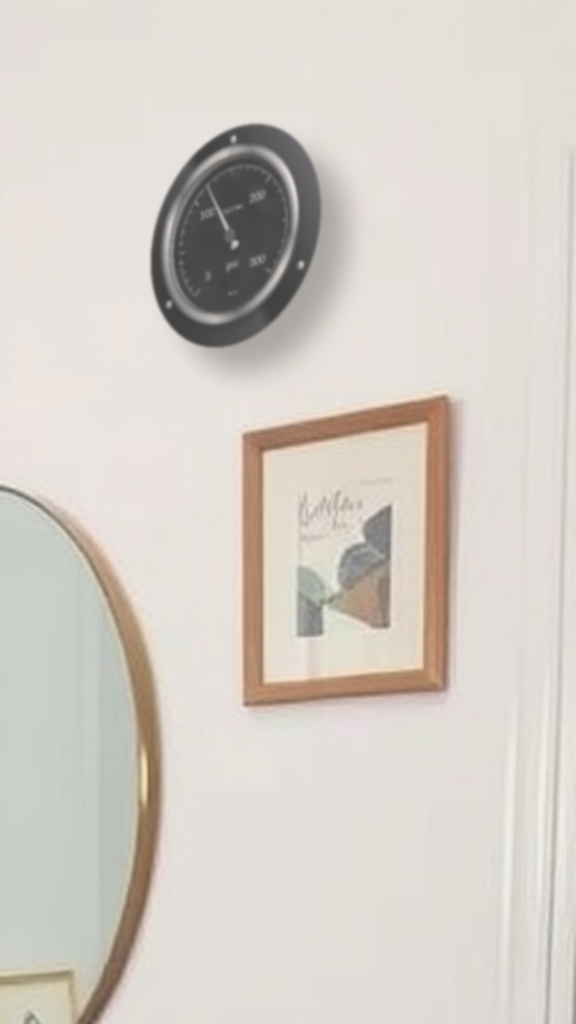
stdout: 120 psi
